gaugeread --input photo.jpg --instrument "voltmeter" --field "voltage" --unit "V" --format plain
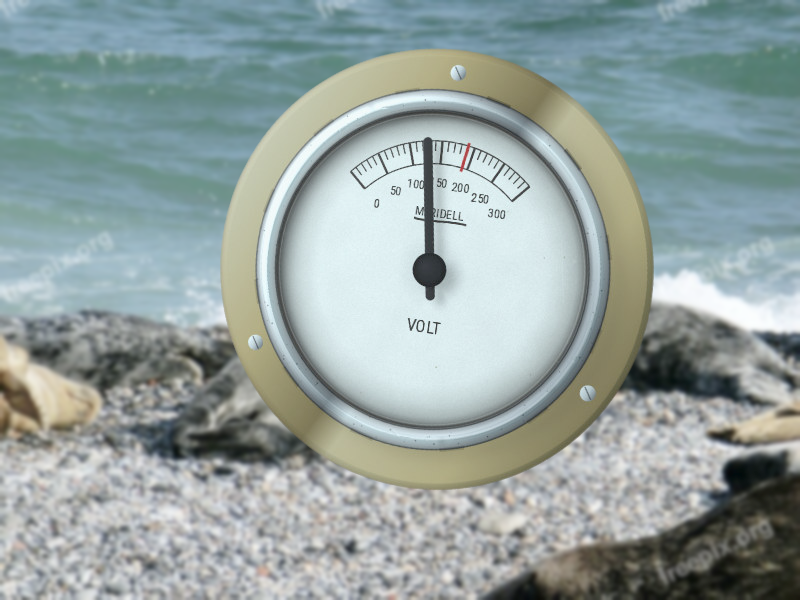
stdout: 130 V
